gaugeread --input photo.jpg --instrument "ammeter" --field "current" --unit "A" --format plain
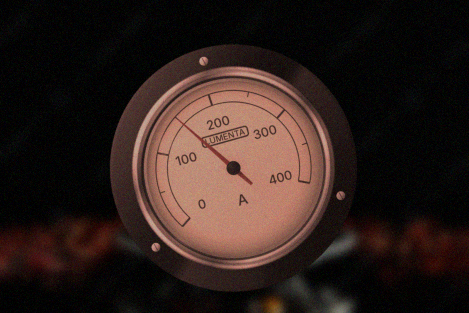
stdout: 150 A
